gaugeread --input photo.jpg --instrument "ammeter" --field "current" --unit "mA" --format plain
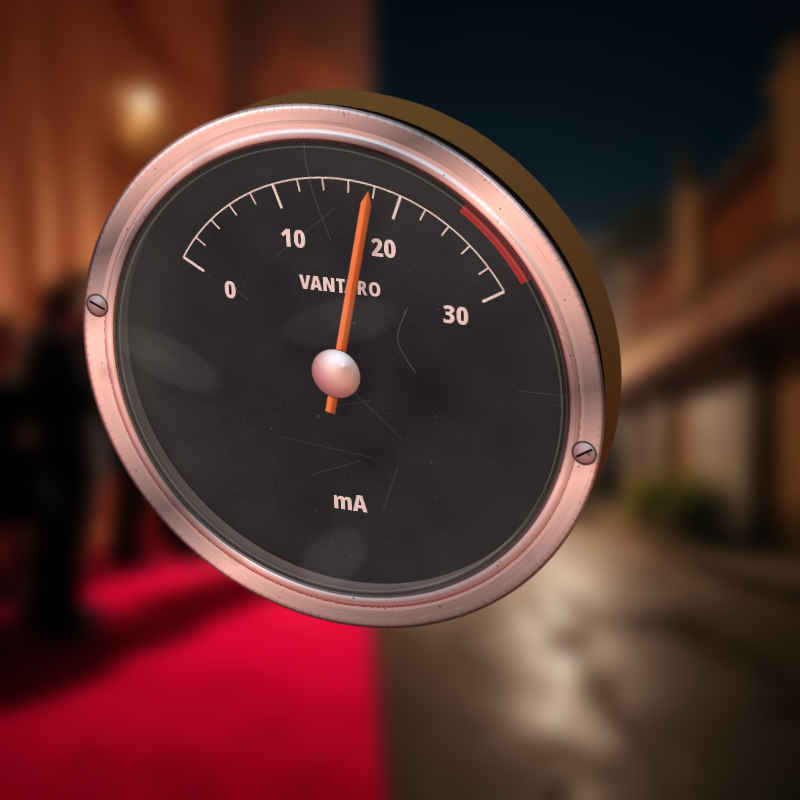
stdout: 18 mA
